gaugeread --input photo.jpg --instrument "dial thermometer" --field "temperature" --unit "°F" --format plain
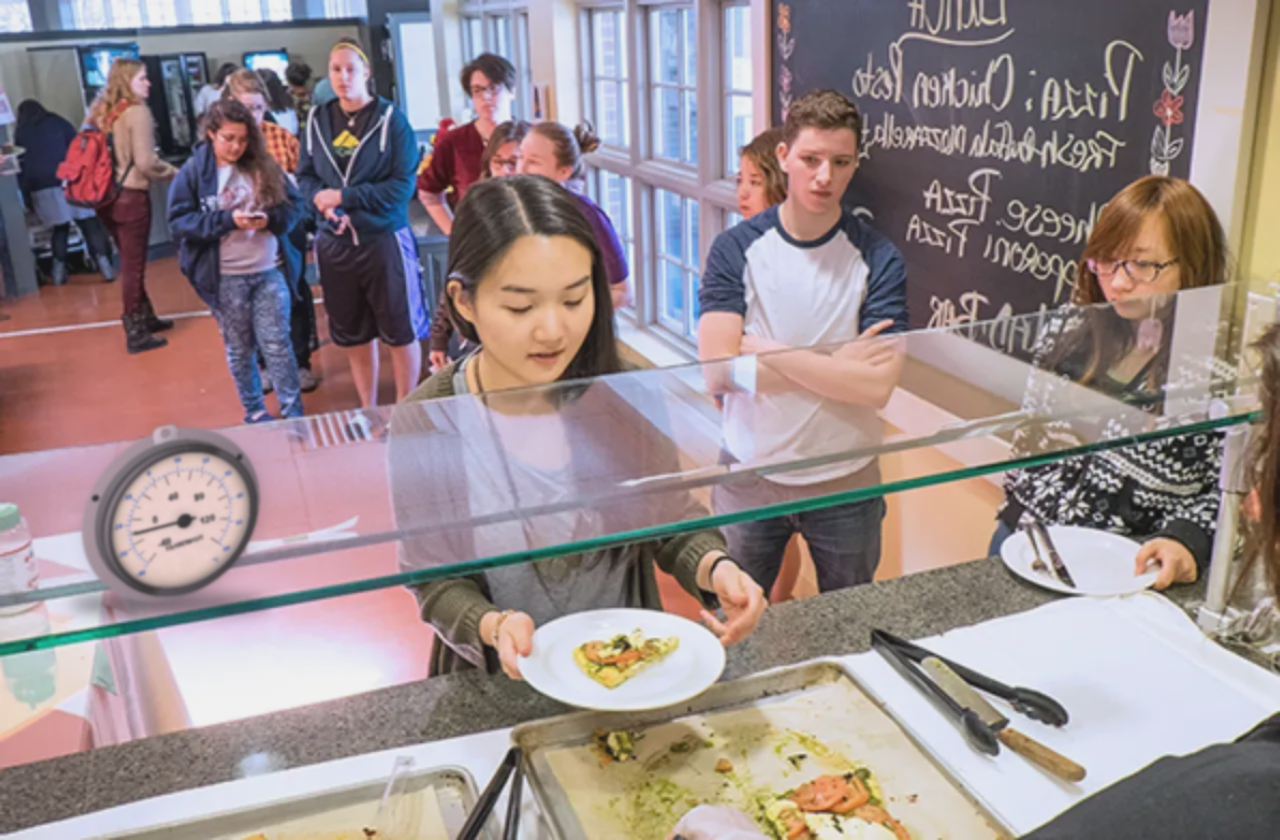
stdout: -10 °F
